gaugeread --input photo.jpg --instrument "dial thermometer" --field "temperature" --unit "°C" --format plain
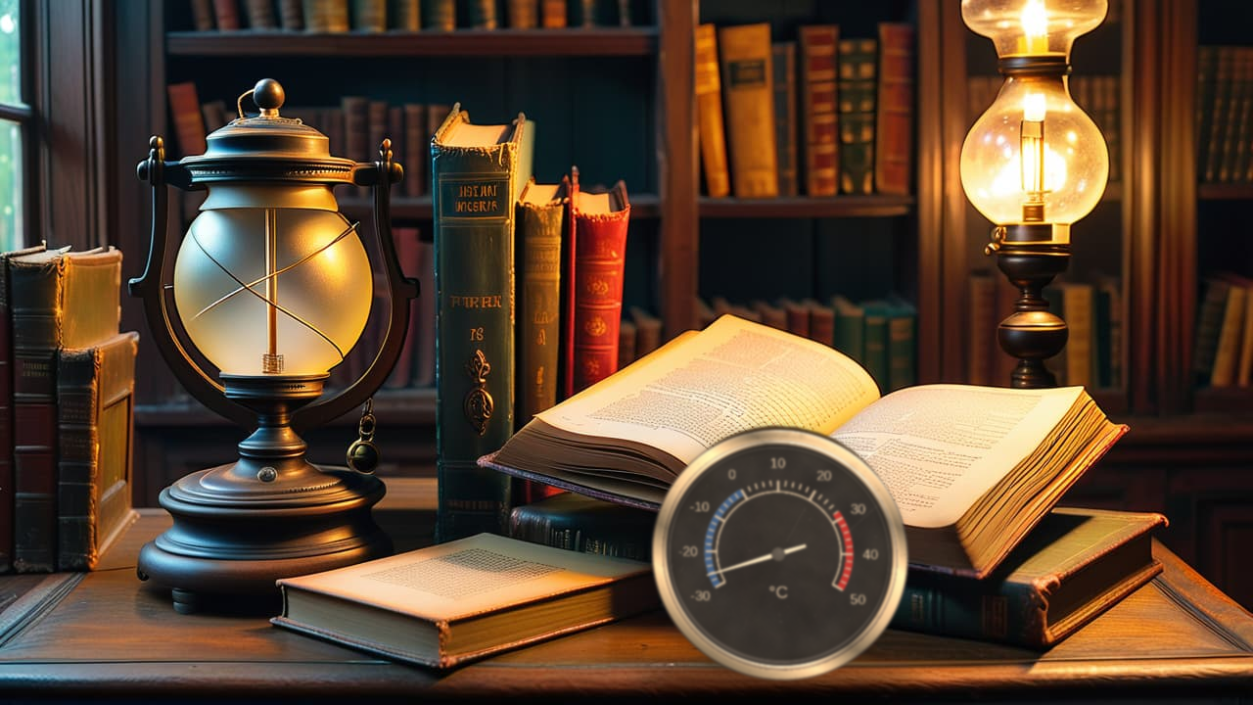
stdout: -26 °C
